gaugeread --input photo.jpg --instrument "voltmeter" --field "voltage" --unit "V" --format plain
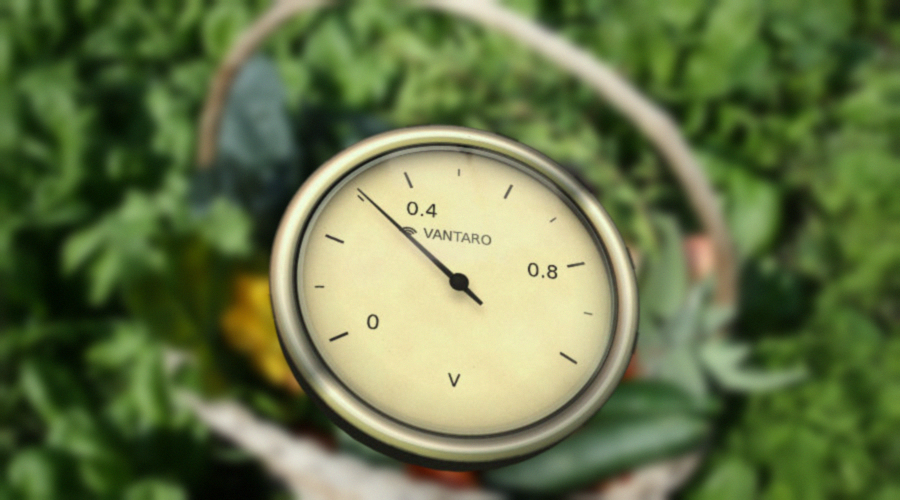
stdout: 0.3 V
